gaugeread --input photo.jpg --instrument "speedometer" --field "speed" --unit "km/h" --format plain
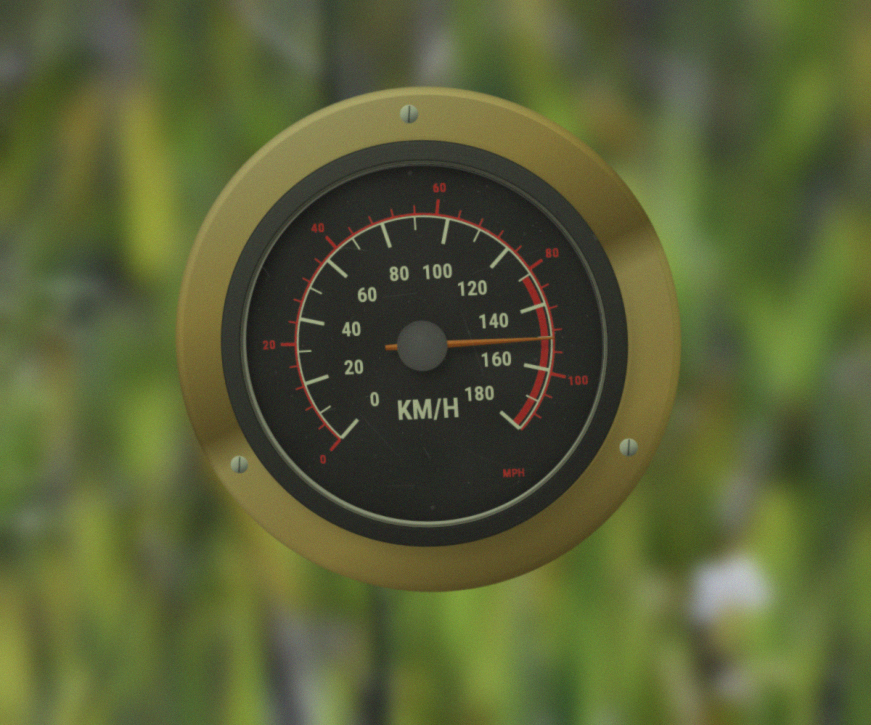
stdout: 150 km/h
